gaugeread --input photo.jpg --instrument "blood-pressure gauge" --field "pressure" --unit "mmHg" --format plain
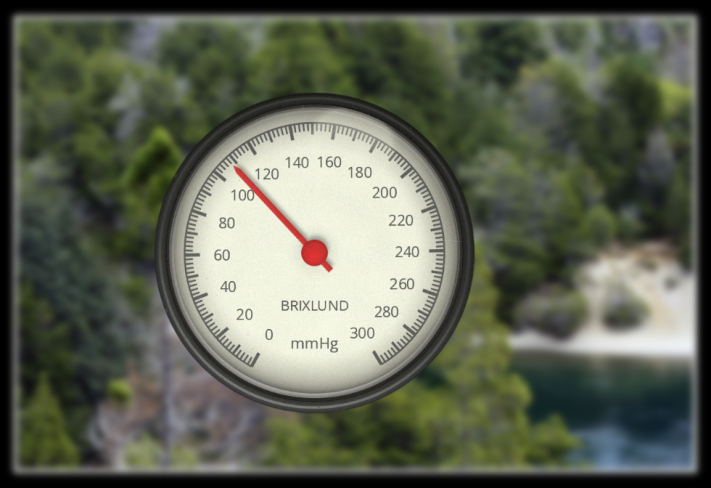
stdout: 108 mmHg
